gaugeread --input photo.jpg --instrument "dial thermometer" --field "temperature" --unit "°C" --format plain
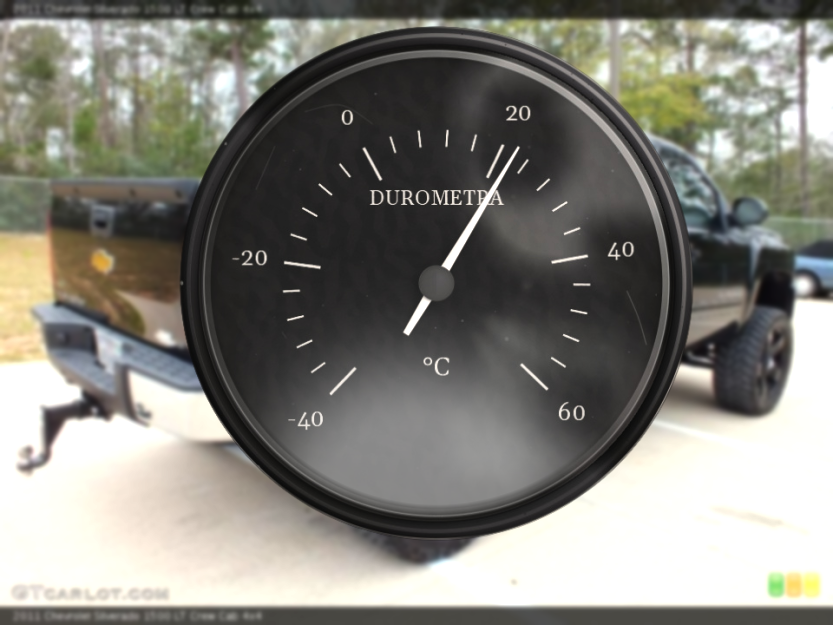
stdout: 22 °C
